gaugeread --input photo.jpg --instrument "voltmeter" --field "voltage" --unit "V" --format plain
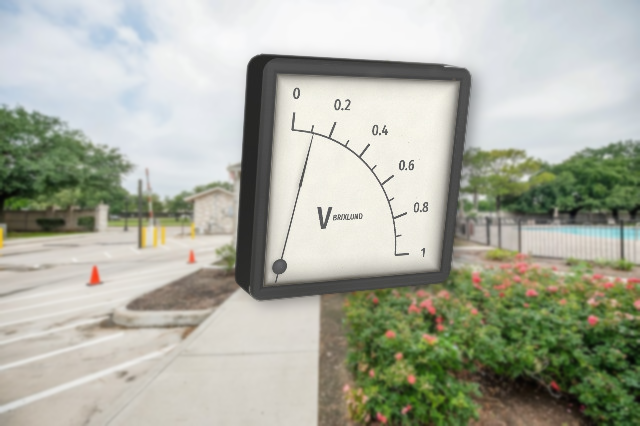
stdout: 0.1 V
